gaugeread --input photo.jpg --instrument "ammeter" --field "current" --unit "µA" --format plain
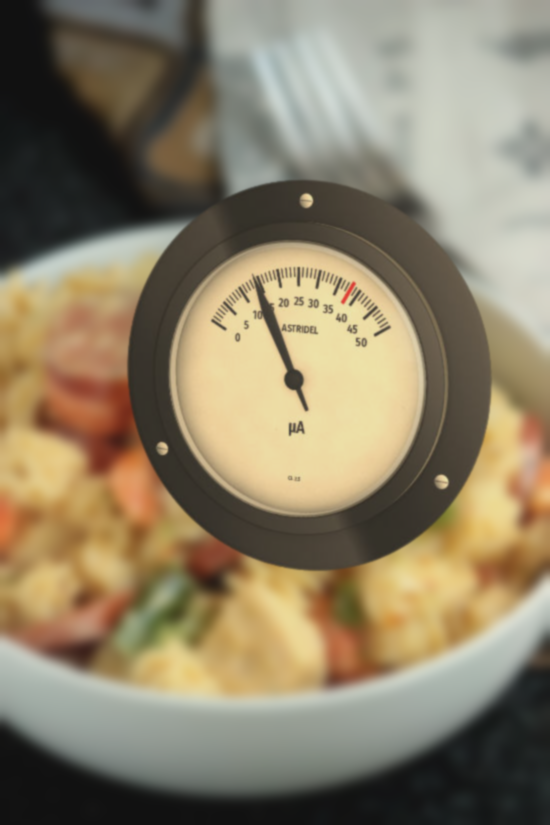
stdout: 15 µA
